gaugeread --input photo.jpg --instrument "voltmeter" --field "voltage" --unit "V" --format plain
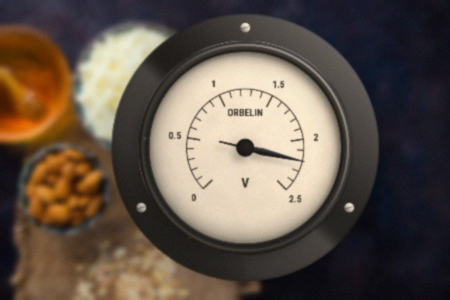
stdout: 2.2 V
